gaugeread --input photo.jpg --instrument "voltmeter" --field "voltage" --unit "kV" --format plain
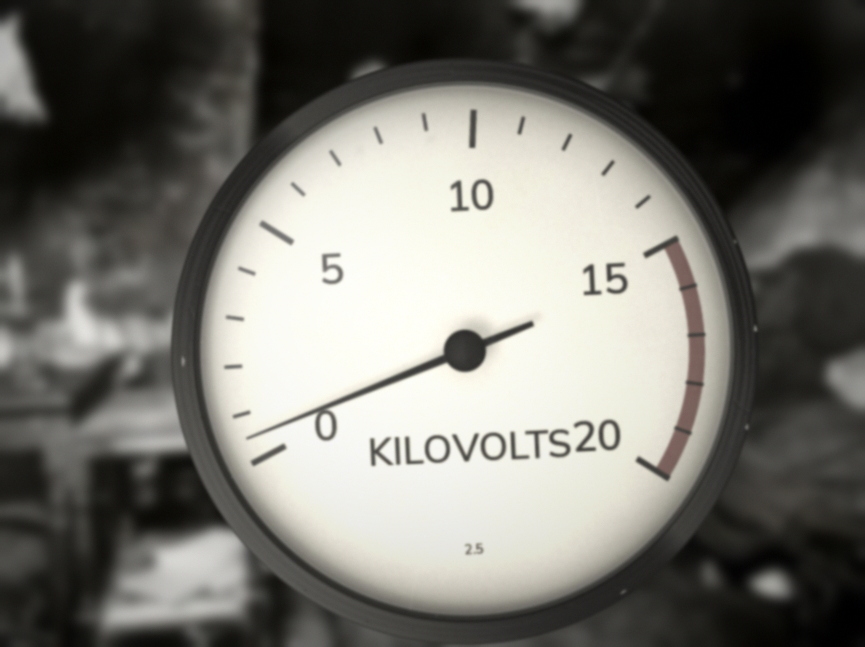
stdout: 0.5 kV
